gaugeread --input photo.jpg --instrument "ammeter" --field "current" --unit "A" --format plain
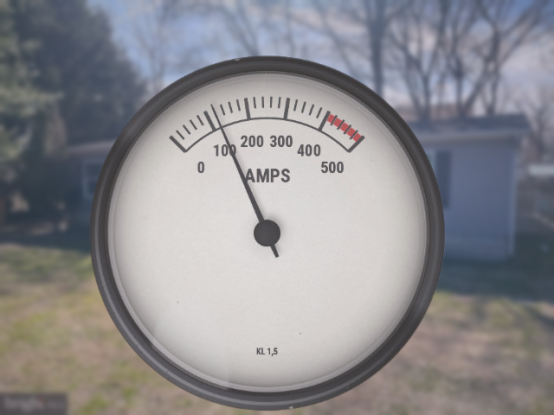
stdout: 120 A
